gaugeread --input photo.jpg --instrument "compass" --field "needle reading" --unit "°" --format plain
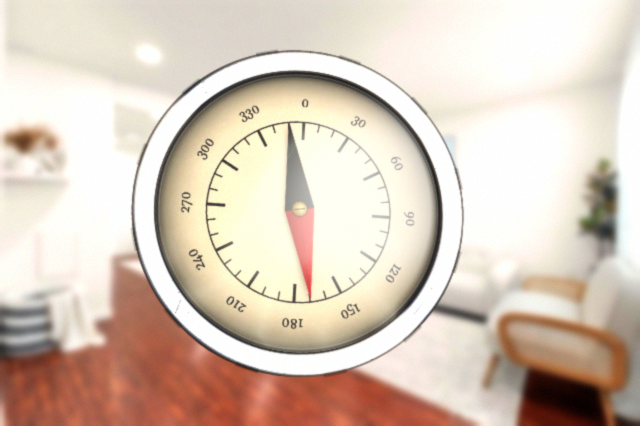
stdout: 170 °
